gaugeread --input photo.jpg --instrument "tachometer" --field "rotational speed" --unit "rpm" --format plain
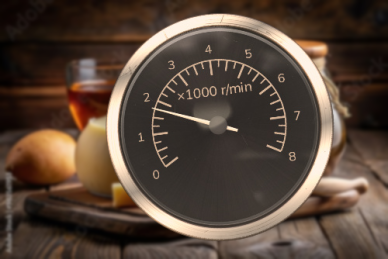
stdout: 1750 rpm
